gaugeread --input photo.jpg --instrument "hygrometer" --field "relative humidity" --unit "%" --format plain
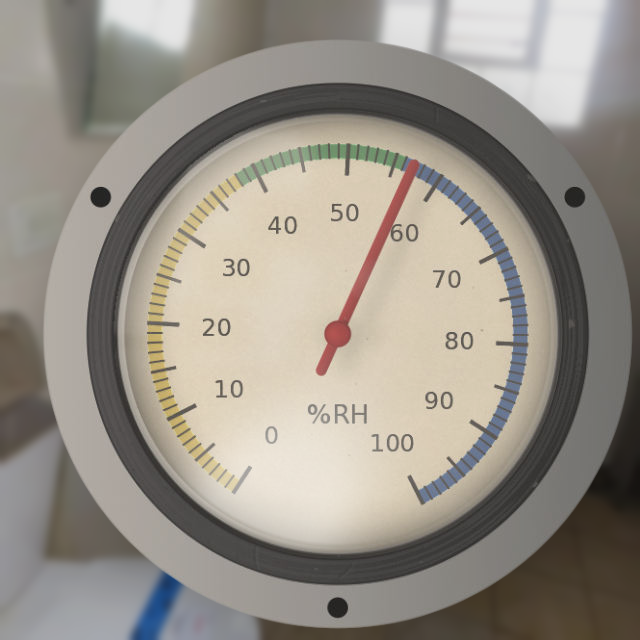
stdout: 57 %
